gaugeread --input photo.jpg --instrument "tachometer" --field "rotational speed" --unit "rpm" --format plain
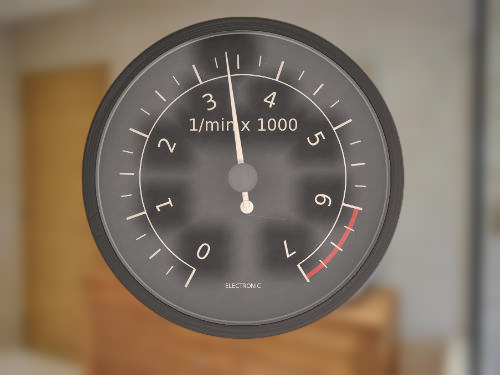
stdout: 3375 rpm
